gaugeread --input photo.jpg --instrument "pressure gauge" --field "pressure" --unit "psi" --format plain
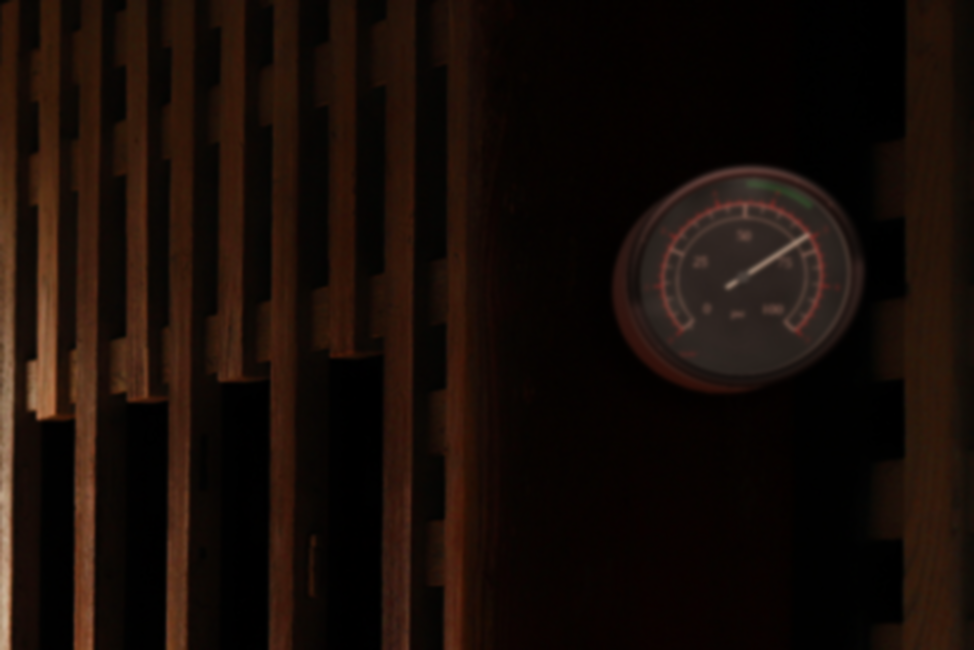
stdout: 70 psi
